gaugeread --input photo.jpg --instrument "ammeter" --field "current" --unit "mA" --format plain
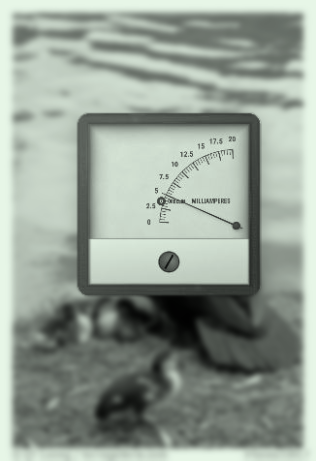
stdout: 5 mA
